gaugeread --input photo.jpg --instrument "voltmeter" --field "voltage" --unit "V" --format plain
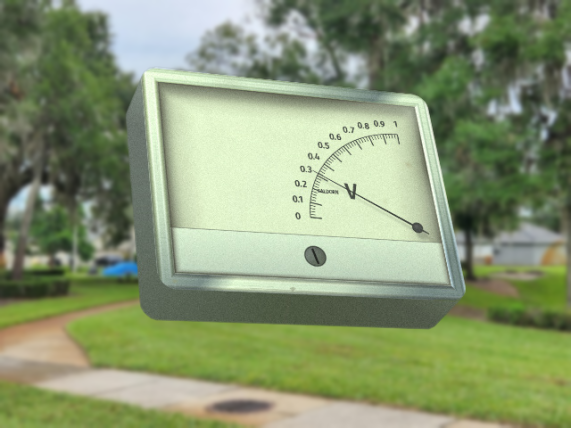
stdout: 0.3 V
